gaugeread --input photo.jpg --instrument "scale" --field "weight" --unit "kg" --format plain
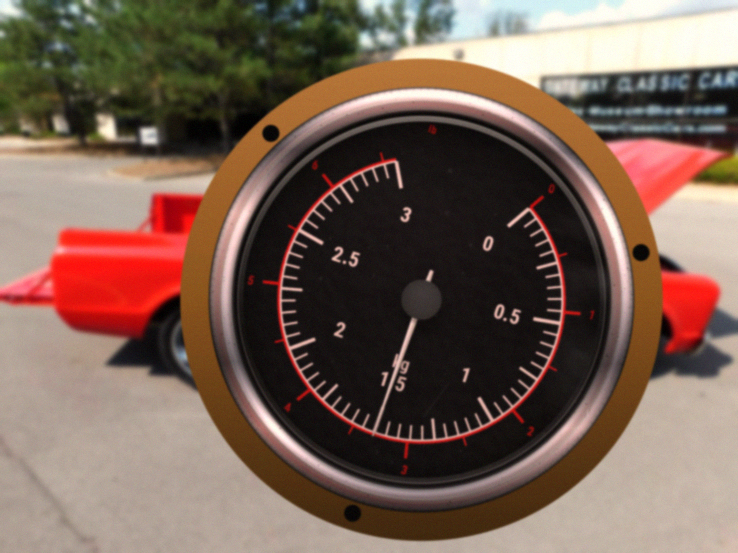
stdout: 1.5 kg
